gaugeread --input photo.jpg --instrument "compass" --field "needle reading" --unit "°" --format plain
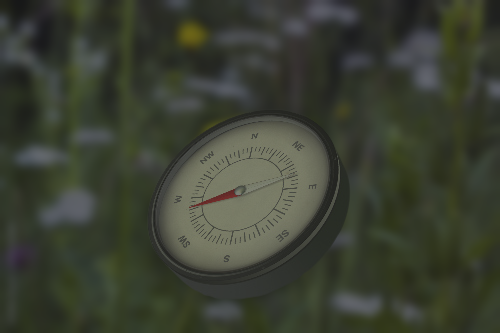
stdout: 255 °
